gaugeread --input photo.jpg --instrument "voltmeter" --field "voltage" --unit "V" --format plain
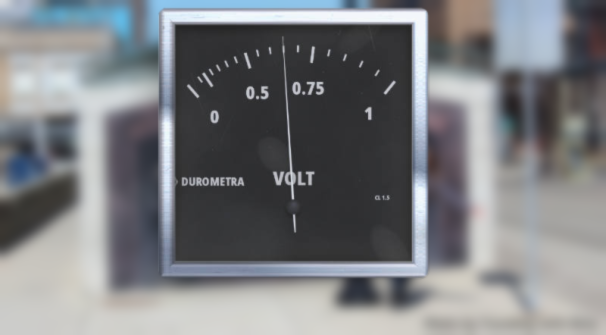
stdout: 0.65 V
